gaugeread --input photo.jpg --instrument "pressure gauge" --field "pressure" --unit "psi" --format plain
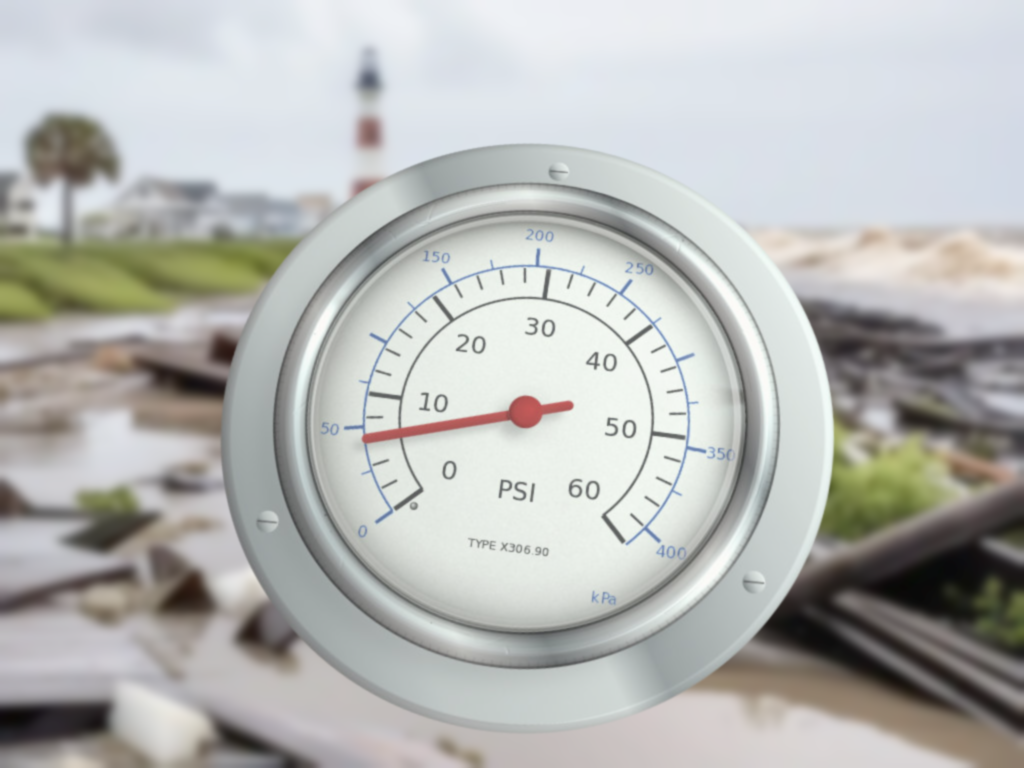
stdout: 6 psi
